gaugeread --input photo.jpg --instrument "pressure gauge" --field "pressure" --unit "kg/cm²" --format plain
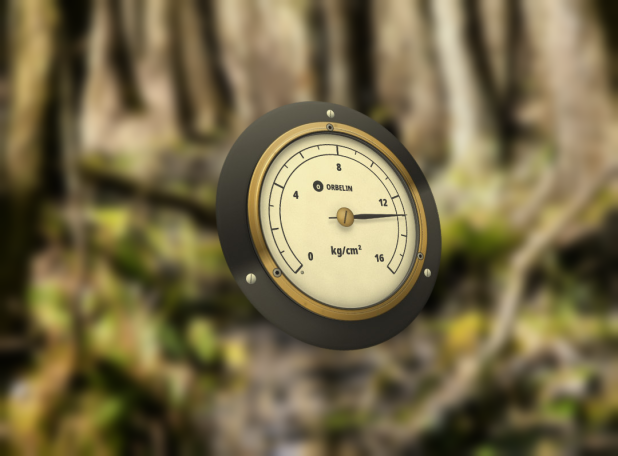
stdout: 13 kg/cm²
